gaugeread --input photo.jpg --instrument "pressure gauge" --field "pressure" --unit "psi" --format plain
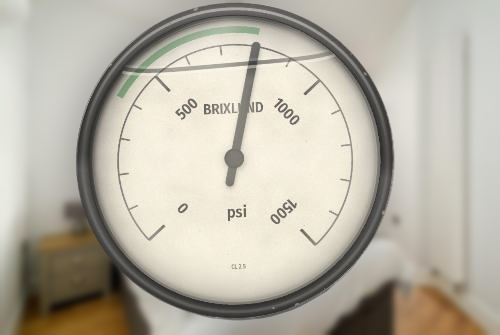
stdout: 800 psi
